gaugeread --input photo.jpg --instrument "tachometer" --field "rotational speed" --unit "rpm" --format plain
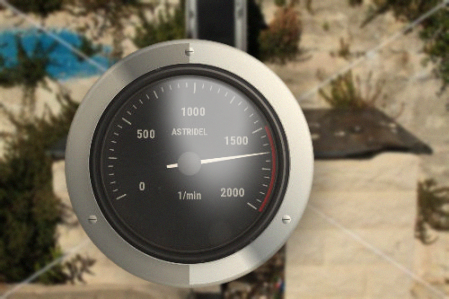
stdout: 1650 rpm
